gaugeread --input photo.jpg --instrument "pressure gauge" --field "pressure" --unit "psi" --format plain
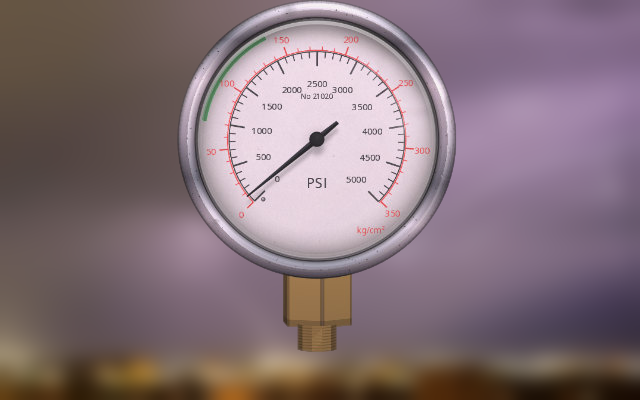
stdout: 100 psi
